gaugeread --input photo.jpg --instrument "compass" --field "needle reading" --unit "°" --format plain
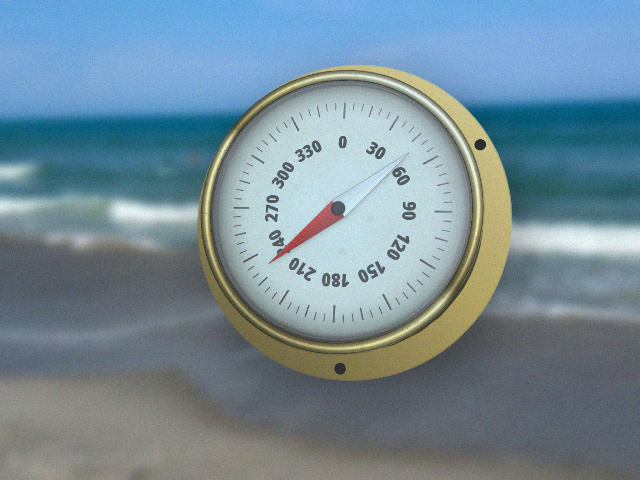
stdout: 230 °
